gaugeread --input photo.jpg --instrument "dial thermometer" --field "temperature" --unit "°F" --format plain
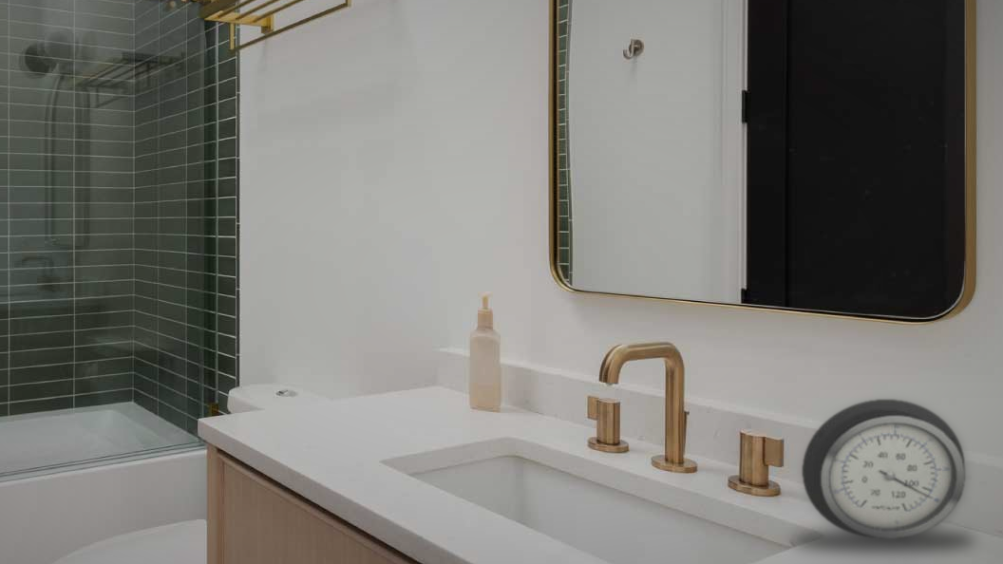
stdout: 104 °F
